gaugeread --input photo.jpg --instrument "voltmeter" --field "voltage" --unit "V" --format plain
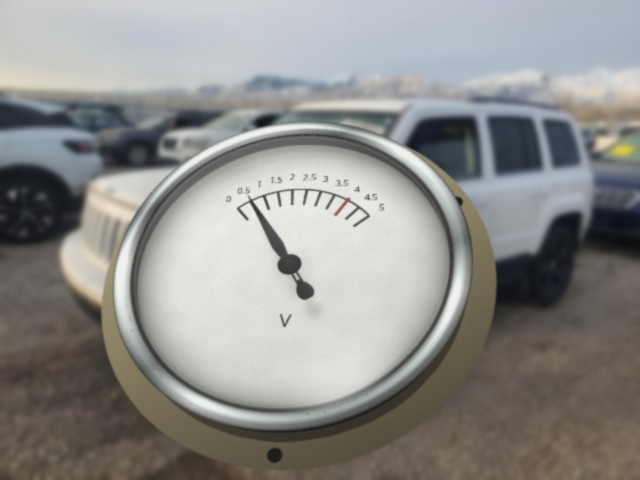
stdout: 0.5 V
